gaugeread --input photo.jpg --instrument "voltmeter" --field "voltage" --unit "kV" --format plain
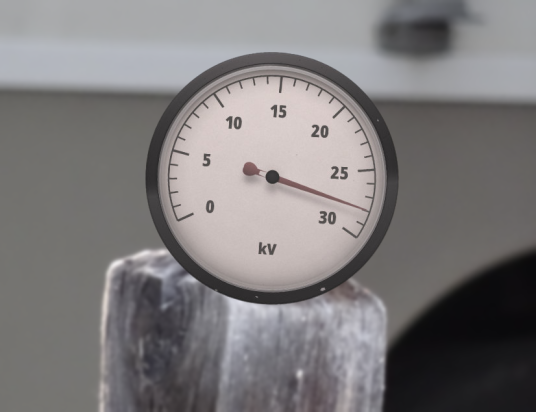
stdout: 28 kV
